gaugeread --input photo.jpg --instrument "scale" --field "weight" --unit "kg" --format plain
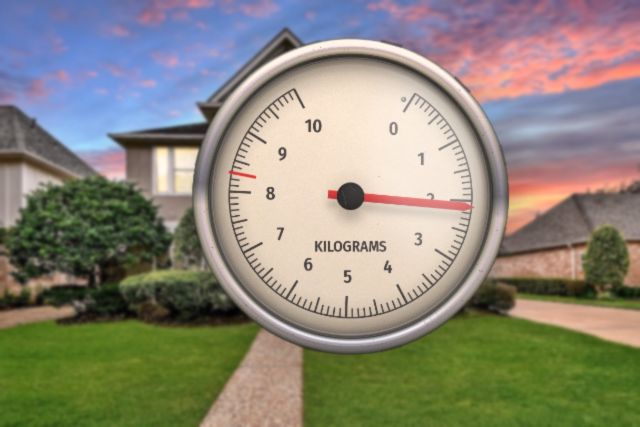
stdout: 2.1 kg
